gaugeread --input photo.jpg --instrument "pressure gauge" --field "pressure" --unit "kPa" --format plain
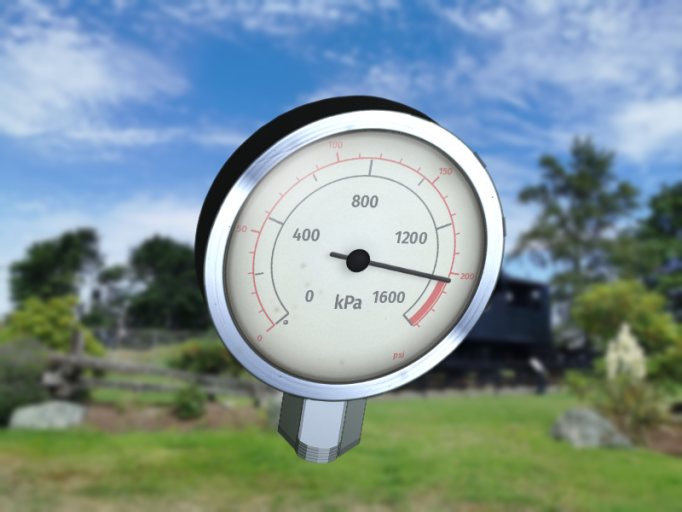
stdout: 1400 kPa
